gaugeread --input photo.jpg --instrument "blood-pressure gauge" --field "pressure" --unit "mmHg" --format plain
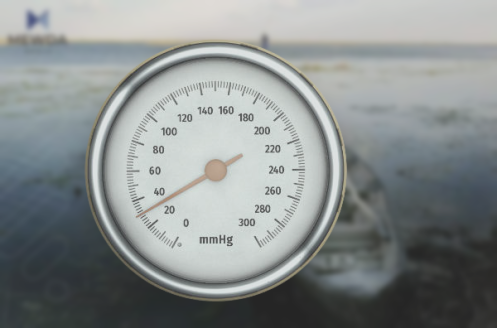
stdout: 30 mmHg
